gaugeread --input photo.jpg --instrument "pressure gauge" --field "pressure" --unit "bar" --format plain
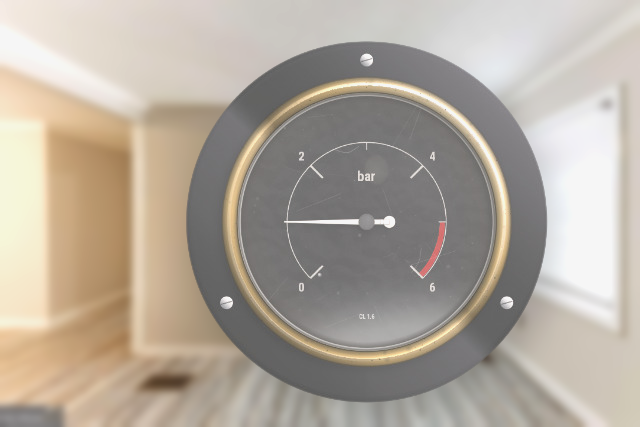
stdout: 1 bar
